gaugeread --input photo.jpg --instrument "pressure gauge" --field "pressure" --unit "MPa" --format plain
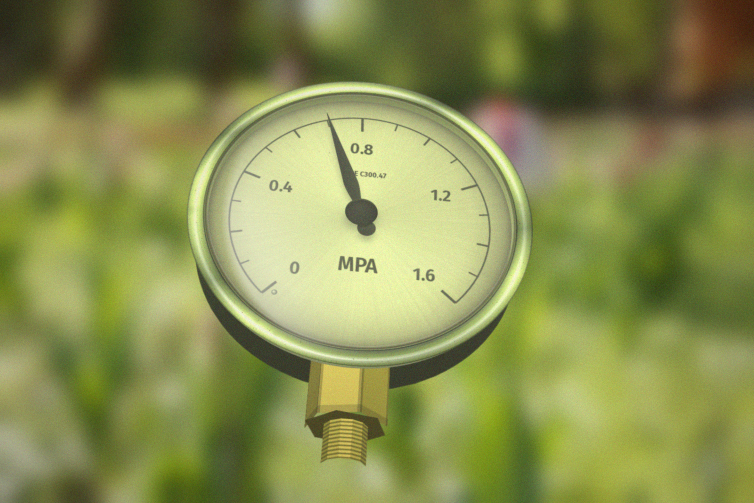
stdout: 0.7 MPa
